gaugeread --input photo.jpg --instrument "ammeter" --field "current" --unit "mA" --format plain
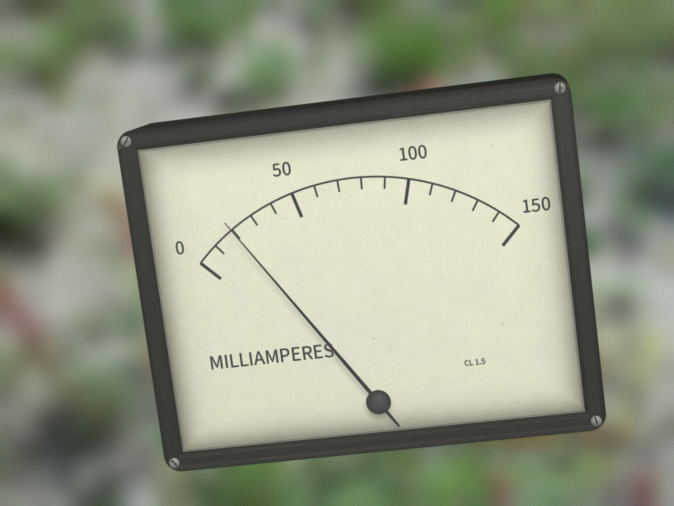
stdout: 20 mA
